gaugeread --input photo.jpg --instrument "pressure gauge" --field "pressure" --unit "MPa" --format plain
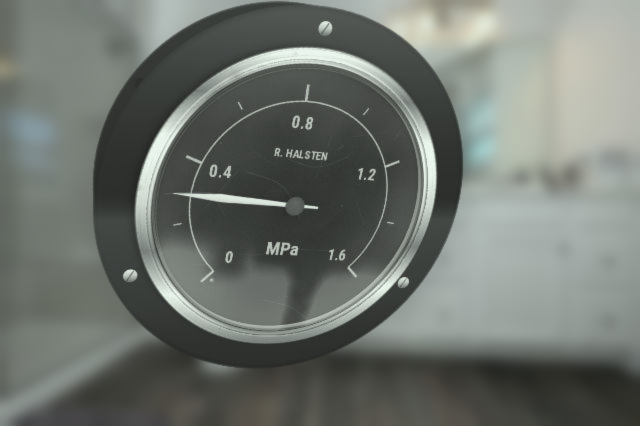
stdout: 0.3 MPa
